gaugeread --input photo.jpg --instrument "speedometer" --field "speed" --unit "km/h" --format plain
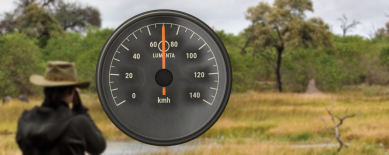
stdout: 70 km/h
